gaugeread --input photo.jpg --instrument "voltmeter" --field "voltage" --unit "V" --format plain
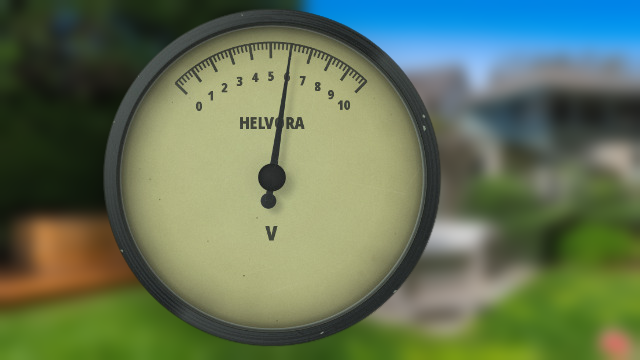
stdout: 6 V
